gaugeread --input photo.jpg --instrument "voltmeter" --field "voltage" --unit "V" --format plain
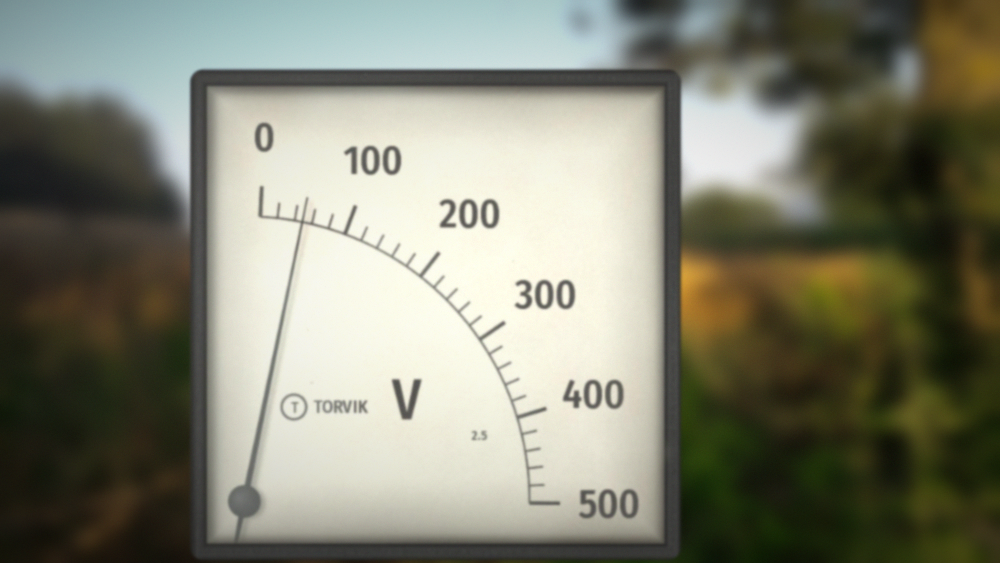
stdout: 50 V
